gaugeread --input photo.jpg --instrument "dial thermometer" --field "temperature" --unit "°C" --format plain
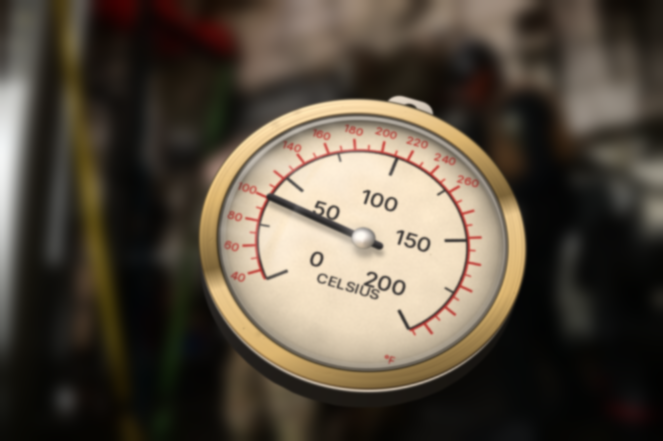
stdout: 37.5 °C
